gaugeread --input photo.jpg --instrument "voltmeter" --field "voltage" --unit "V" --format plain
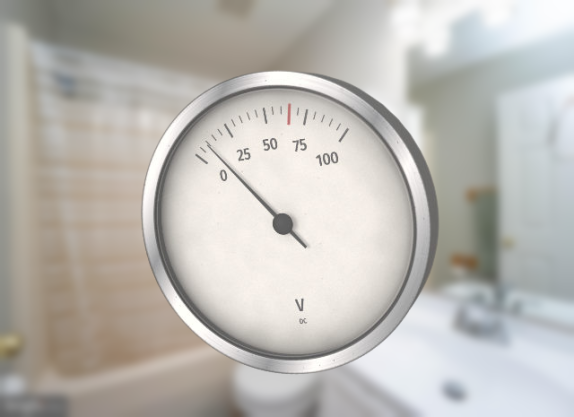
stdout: 10 V
